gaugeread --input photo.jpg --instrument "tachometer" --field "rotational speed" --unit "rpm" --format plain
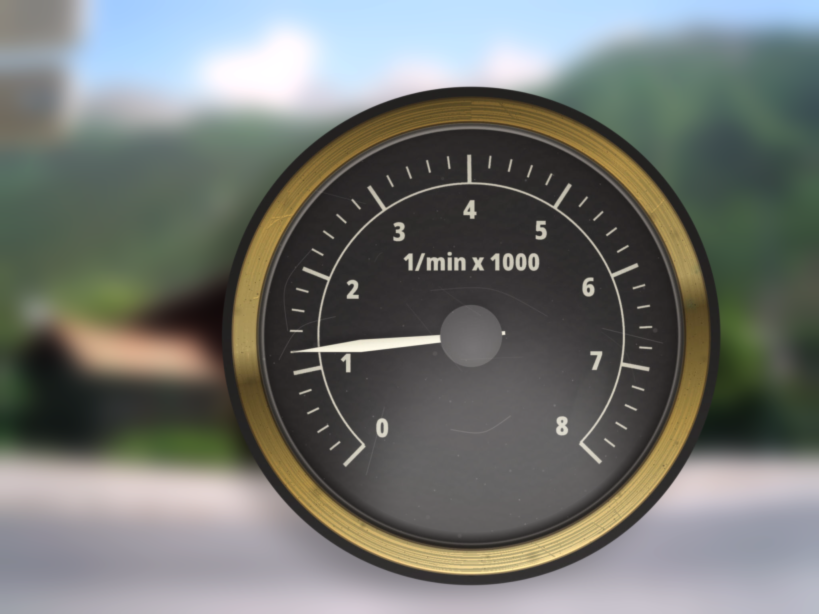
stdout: 1200 rpm
